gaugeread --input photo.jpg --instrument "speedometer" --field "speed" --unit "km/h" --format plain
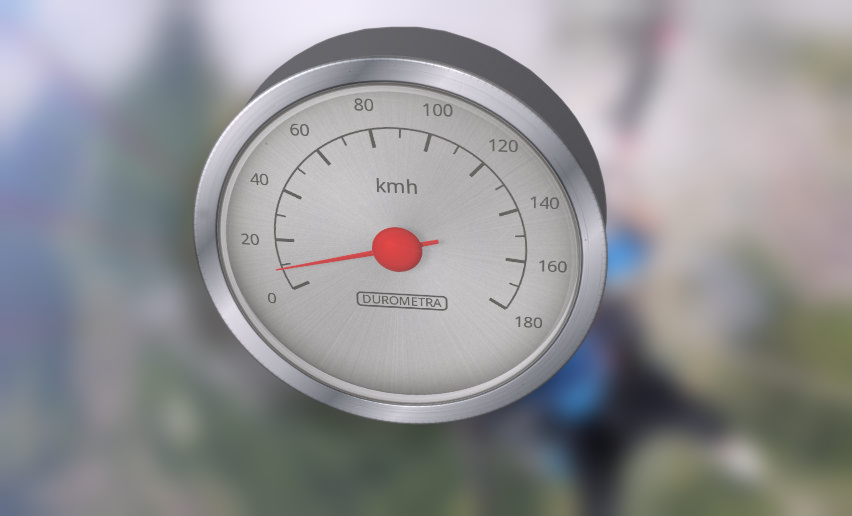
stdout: 10 km/h
